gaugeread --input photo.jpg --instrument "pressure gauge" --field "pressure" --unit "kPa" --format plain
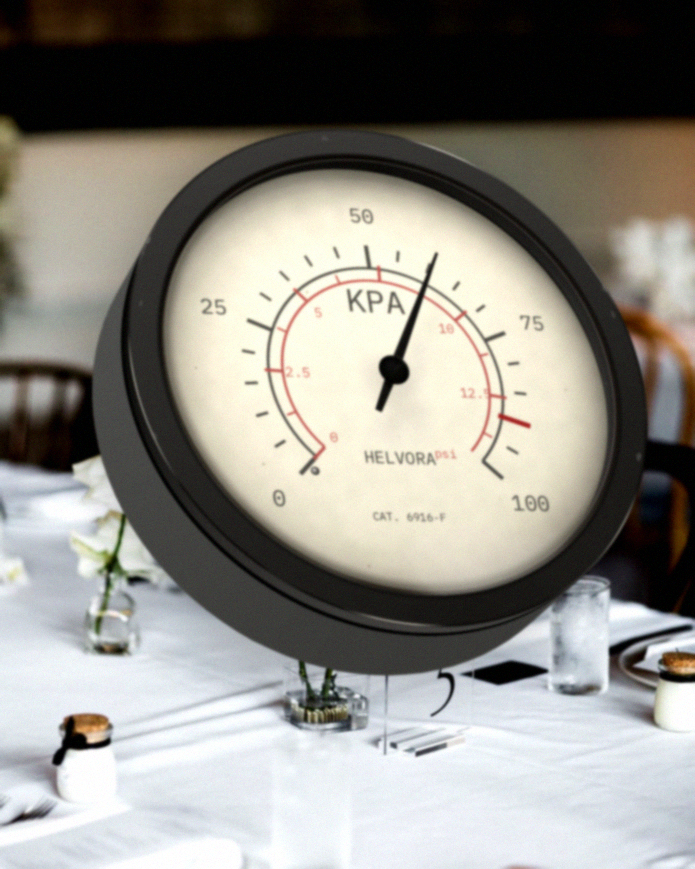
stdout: 60 kPa
